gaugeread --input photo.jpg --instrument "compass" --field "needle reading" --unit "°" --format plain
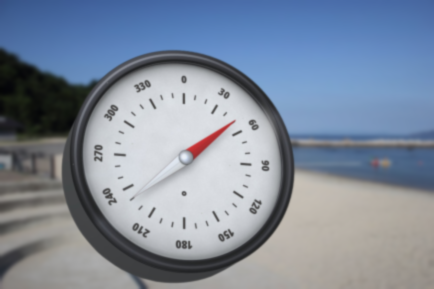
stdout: 50 °
